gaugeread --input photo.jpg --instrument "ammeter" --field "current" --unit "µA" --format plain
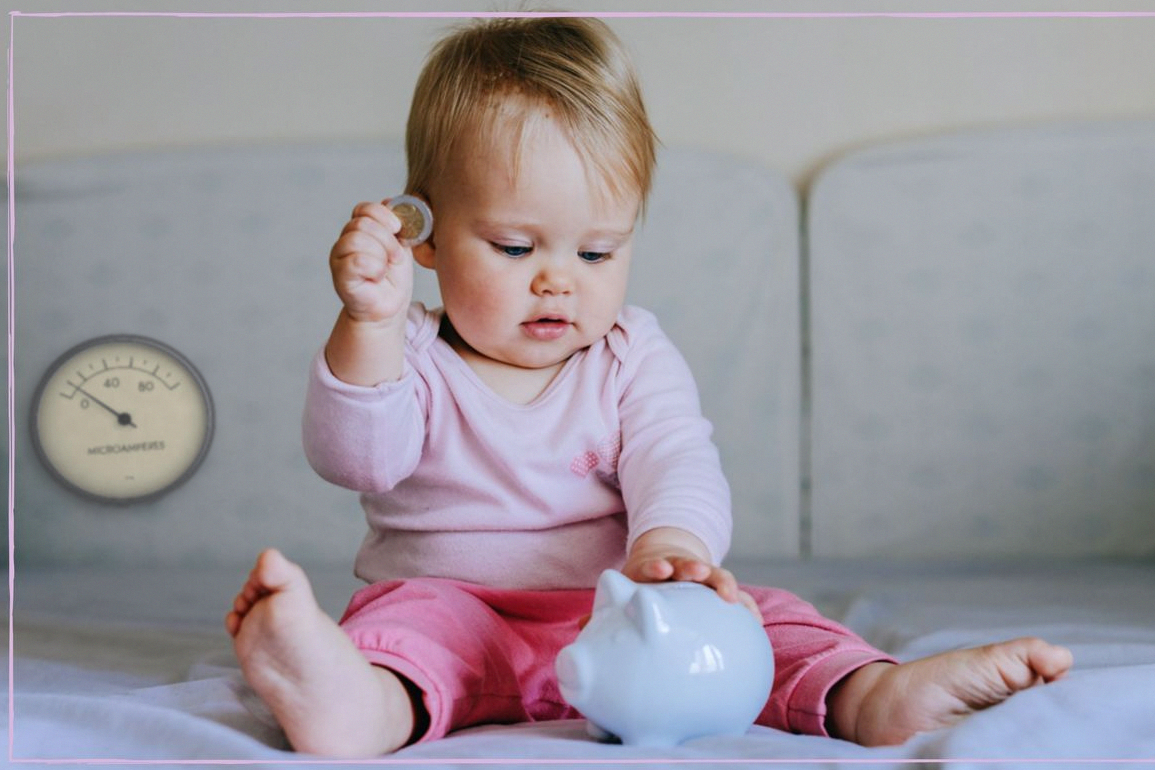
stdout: 10 µA
